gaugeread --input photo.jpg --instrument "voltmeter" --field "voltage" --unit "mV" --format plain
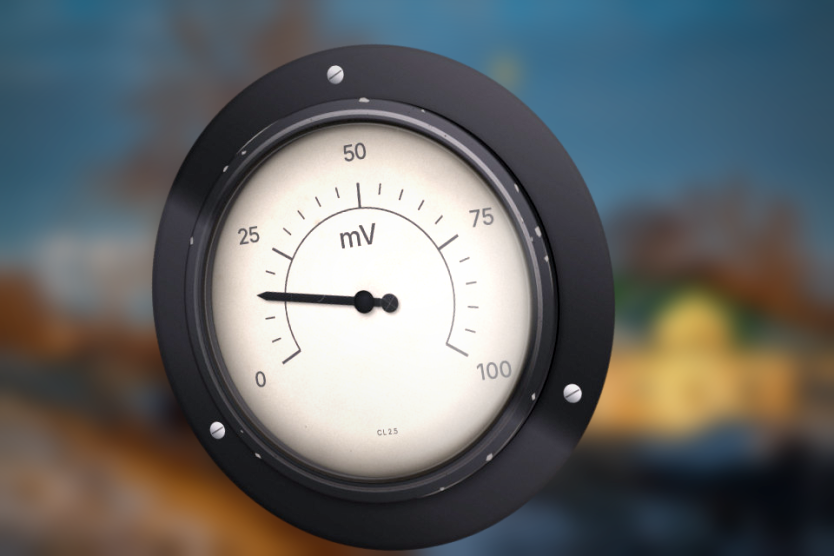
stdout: 15 mV
